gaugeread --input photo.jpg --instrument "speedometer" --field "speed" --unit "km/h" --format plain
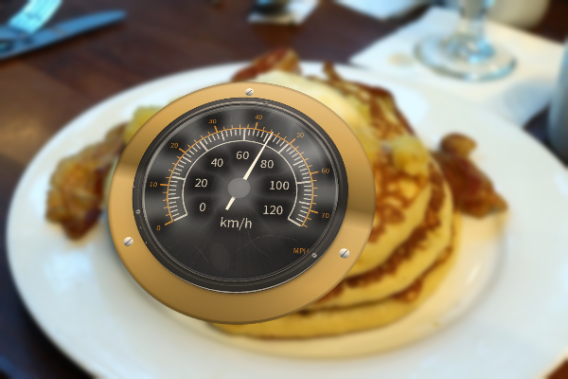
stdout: 72 km/h
